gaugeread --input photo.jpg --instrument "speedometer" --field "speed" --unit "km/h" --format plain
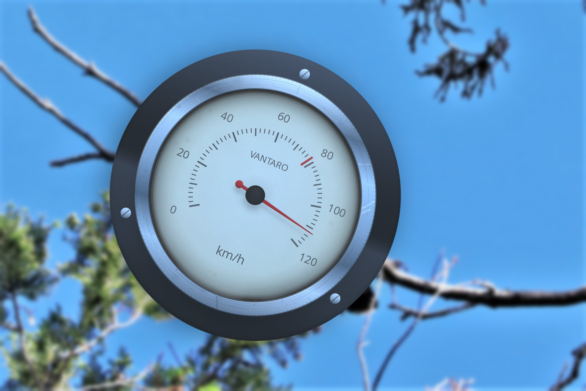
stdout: 112 km/h
